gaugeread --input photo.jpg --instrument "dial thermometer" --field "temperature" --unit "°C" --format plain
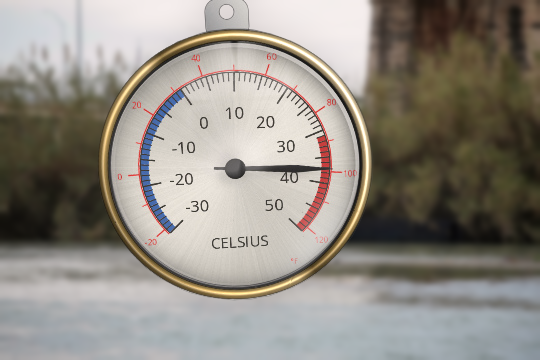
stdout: 37 °C
